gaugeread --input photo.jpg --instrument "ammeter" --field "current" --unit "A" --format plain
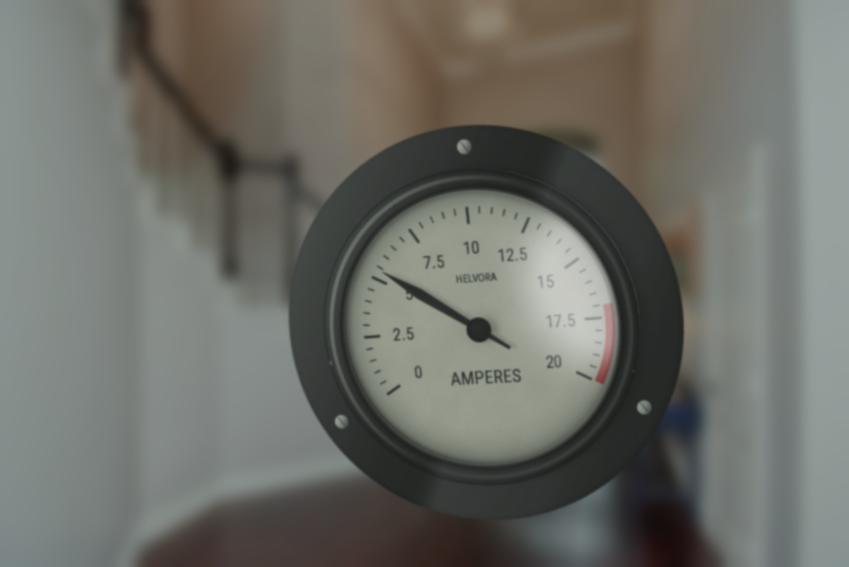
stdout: 5.5 A
